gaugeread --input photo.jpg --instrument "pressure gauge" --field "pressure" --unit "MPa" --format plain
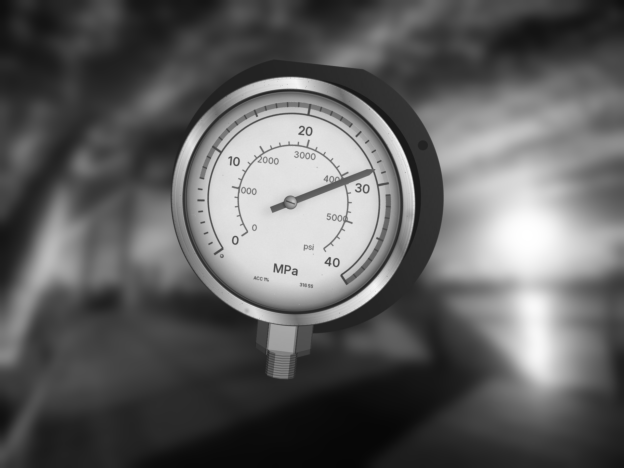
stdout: 28.5 MPa
